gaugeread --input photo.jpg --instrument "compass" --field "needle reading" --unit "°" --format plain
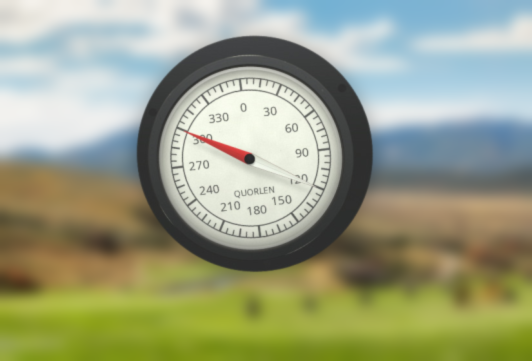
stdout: 300 °
